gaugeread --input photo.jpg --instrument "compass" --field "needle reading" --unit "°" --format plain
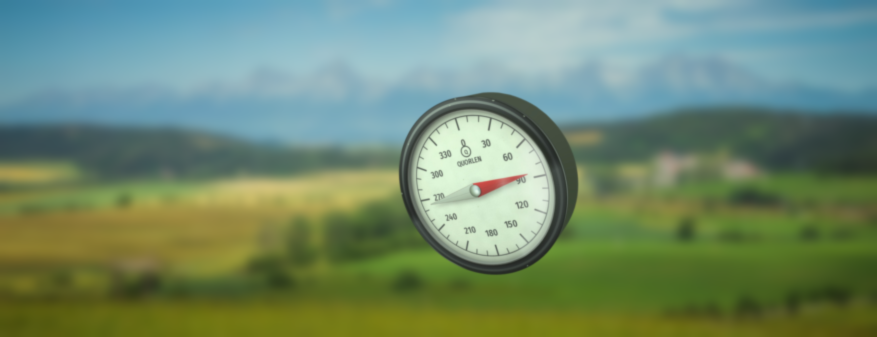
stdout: 85 °
